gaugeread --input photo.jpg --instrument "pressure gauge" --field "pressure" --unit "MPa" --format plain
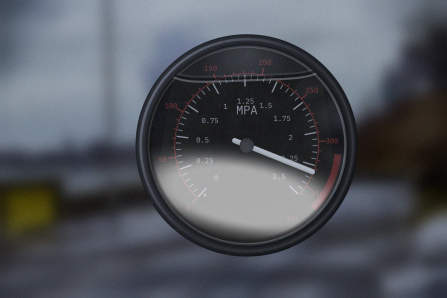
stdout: 2.3 MPa
